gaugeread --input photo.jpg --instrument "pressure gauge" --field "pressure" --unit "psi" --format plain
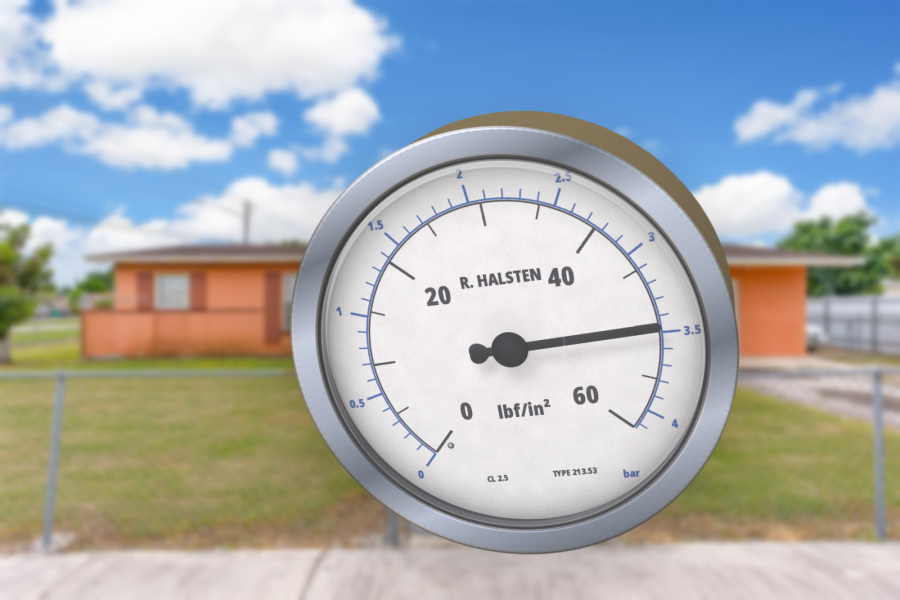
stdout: 50 psi
